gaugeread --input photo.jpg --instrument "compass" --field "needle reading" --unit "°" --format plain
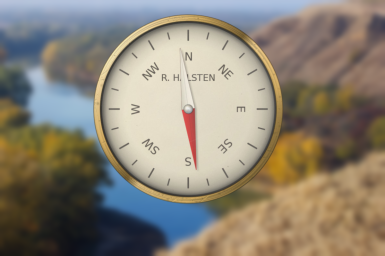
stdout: 172.5 °
